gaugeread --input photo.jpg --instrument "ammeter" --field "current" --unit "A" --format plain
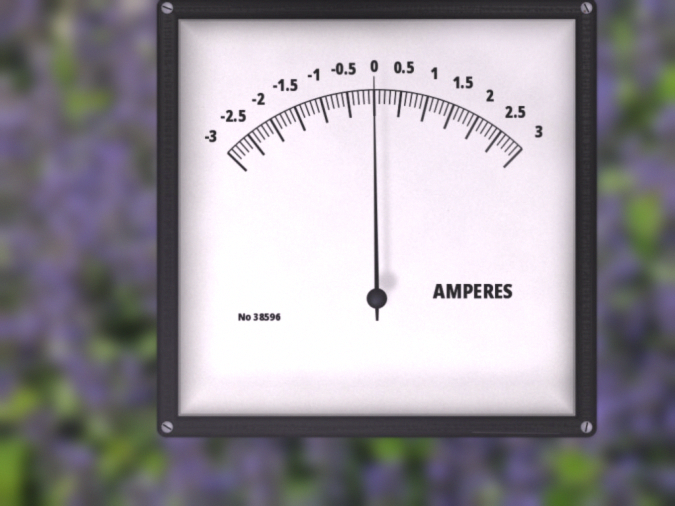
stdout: 0 A
